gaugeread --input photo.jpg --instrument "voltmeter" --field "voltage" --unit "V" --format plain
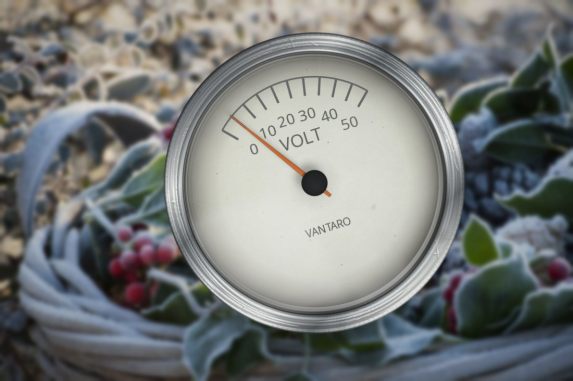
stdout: 5 V
